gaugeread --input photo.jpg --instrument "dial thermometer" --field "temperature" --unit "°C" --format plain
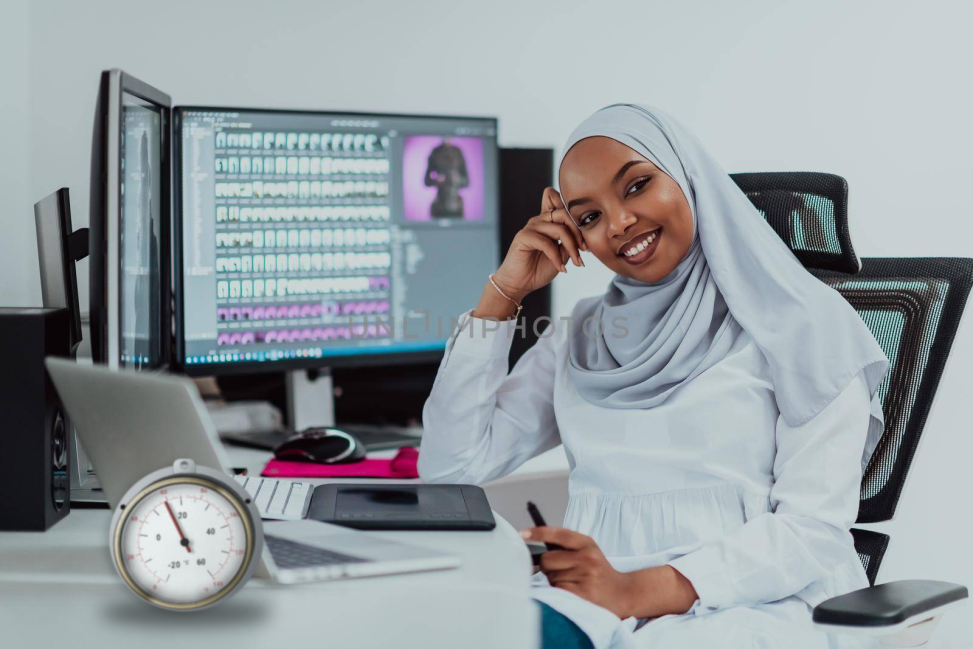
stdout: 15 °C
